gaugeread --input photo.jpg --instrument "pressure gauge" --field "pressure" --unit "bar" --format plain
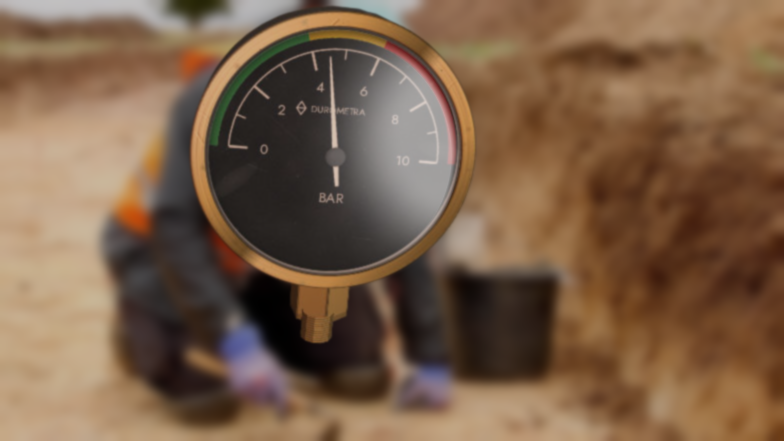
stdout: 4.5 bar
